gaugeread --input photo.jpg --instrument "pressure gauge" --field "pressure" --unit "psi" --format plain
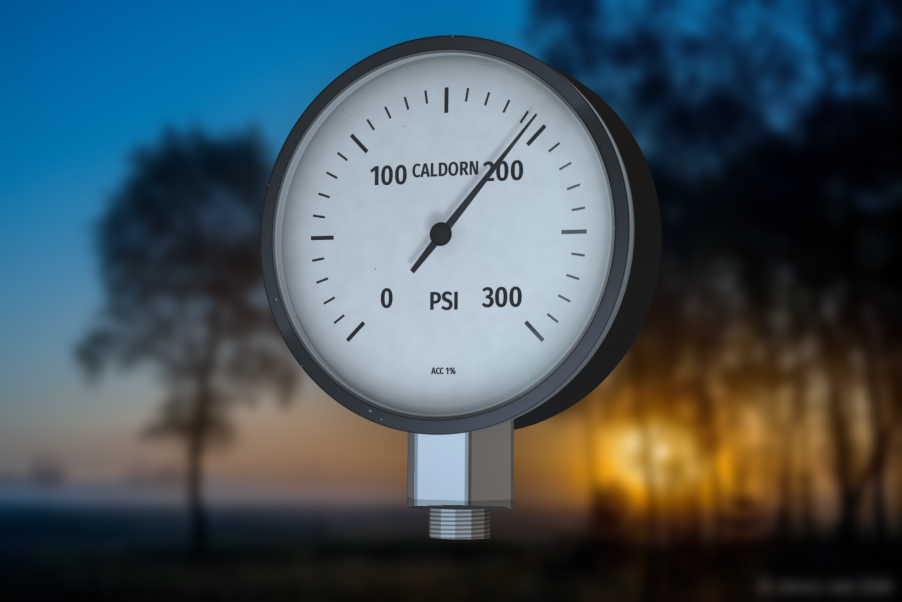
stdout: 195 psi
